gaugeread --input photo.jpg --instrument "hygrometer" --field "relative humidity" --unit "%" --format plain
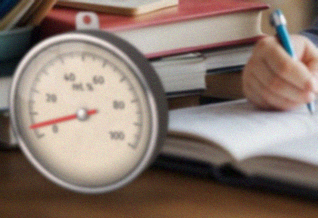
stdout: 5 %
